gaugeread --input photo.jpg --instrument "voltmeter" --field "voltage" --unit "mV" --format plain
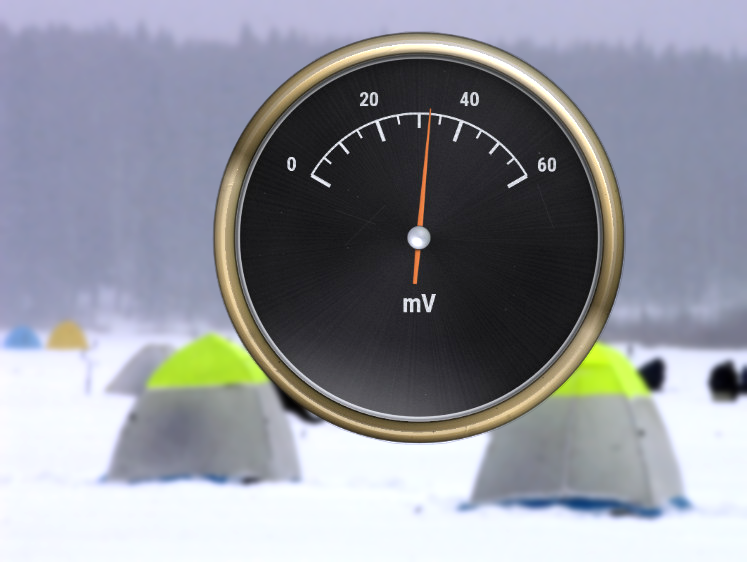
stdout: 32.5 mV
